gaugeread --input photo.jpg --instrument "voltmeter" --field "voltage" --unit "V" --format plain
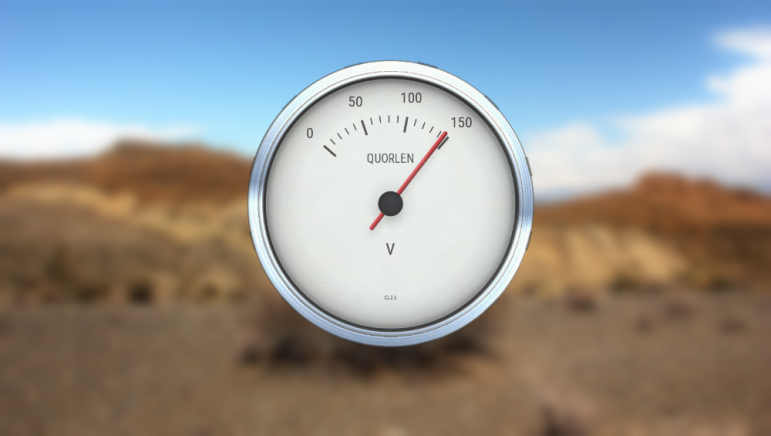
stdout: 145 V
